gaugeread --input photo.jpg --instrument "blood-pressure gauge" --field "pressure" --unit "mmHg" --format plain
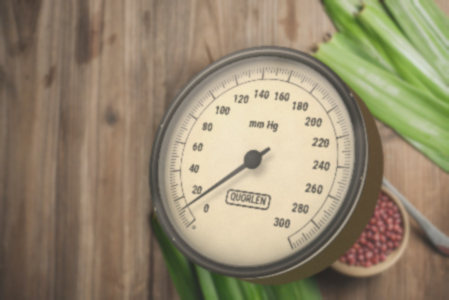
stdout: 10 mmHg
